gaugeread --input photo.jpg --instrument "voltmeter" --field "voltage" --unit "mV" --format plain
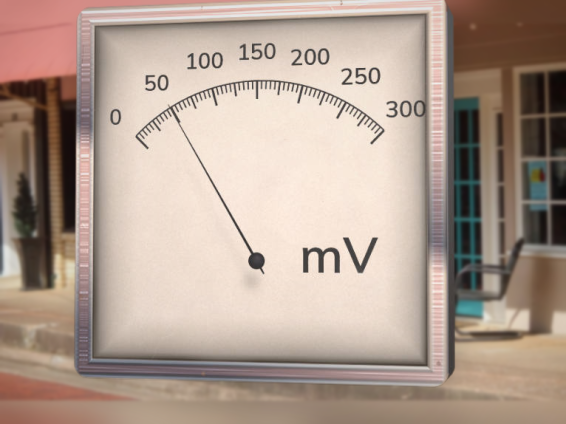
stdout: 50 mV
